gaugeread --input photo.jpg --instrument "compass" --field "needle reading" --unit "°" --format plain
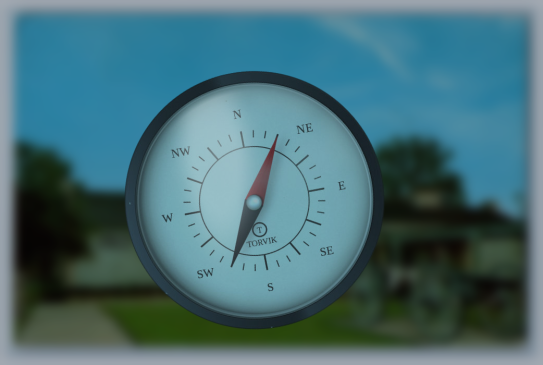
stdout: 30 °
